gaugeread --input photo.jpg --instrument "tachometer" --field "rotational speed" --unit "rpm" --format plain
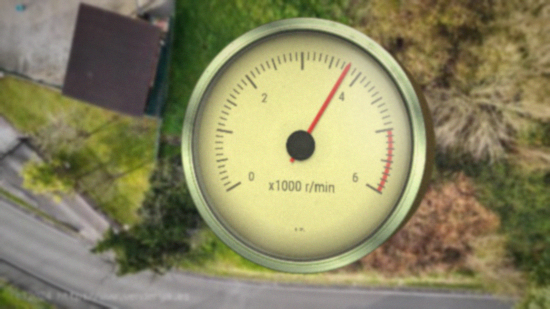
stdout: 3800 rpm
